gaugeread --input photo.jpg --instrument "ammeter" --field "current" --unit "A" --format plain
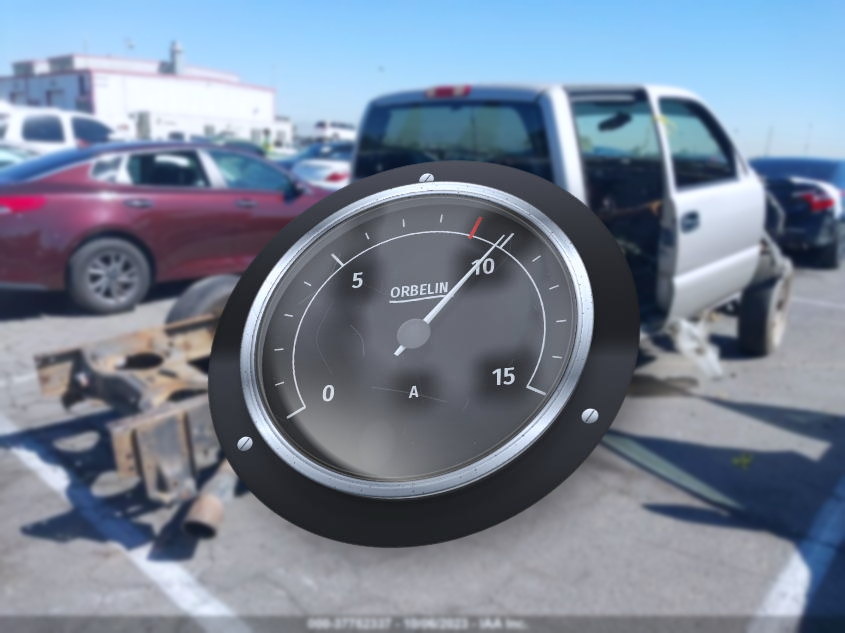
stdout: 10 A
